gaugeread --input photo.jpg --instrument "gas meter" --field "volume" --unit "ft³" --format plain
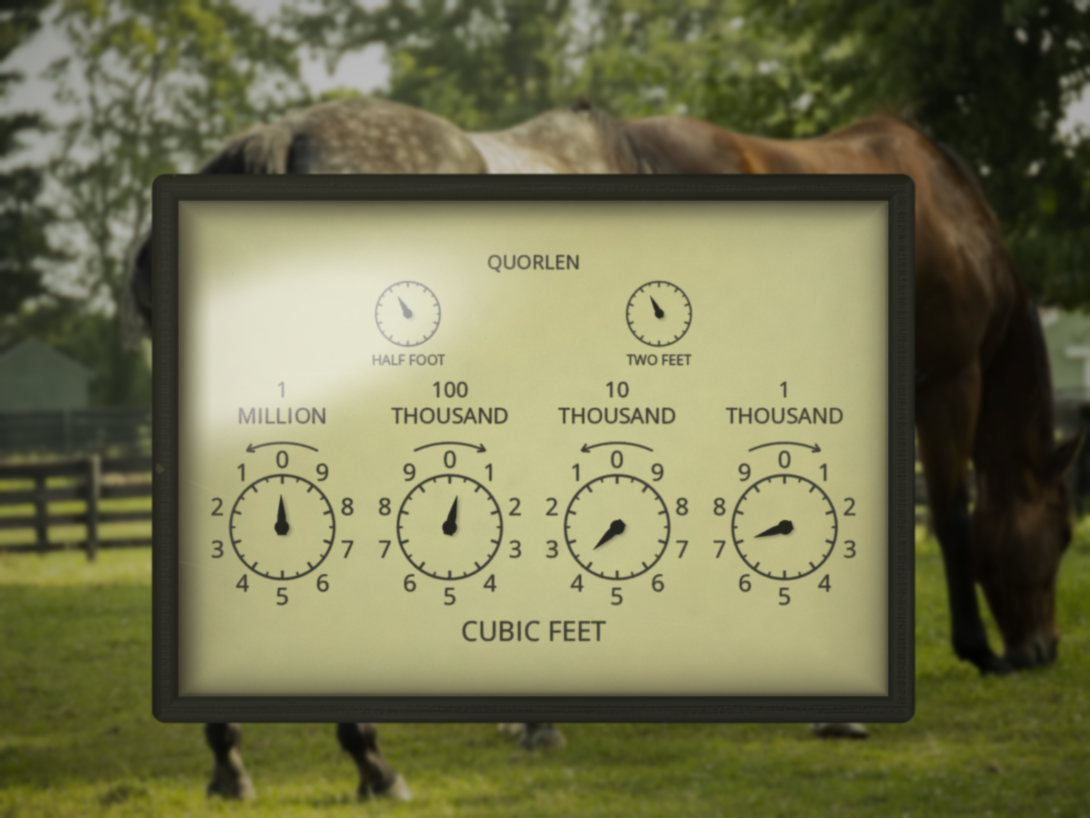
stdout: 3700 ft³
